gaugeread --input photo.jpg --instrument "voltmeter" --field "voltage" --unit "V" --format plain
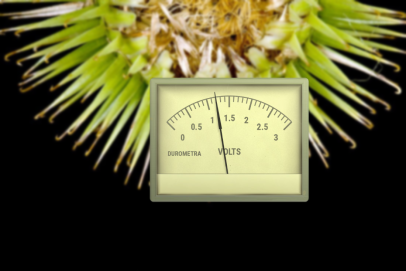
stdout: 1.2 V
